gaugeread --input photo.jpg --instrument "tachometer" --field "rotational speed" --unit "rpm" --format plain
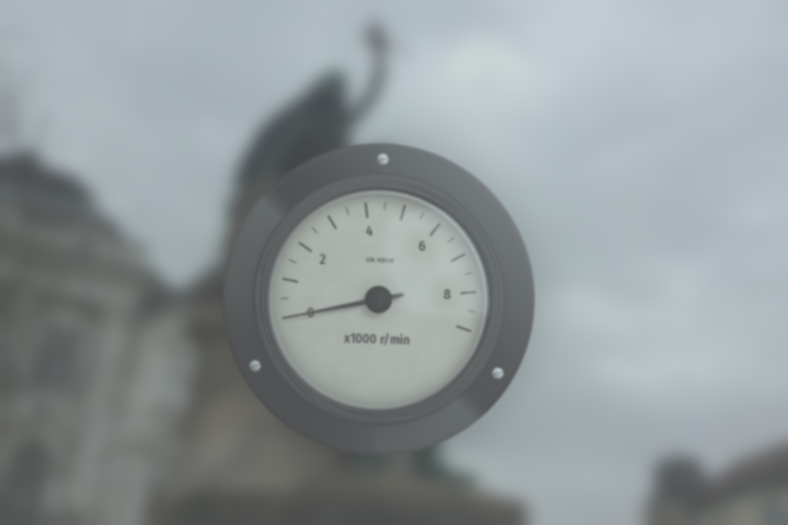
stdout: 0 rpm
